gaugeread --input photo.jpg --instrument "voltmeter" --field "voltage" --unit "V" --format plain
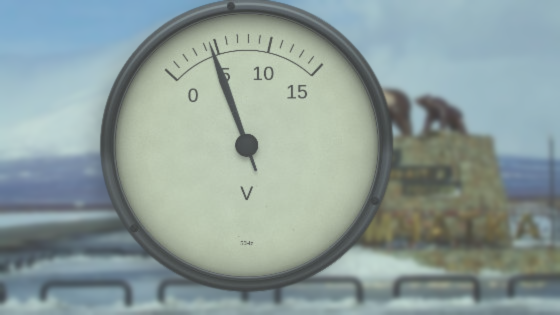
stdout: 4.5 V
